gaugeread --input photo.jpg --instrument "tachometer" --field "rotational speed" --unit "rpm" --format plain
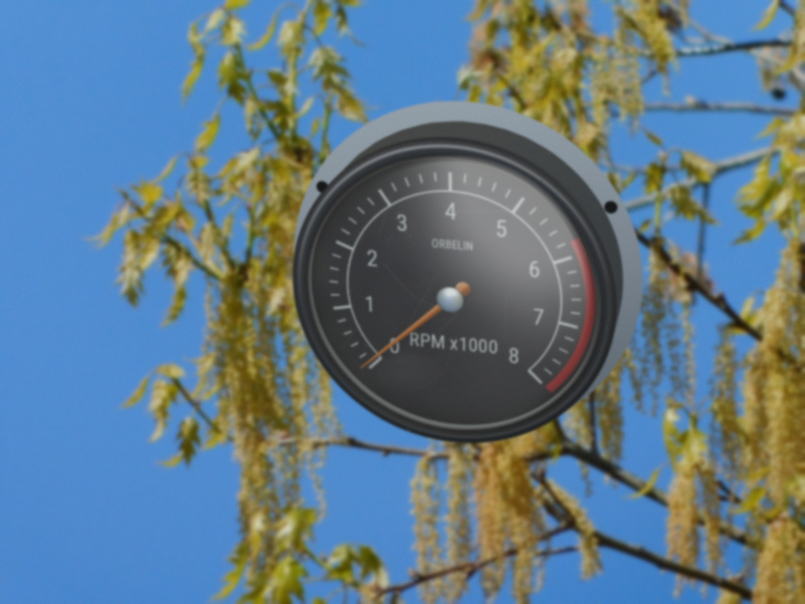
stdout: 100 rpm
